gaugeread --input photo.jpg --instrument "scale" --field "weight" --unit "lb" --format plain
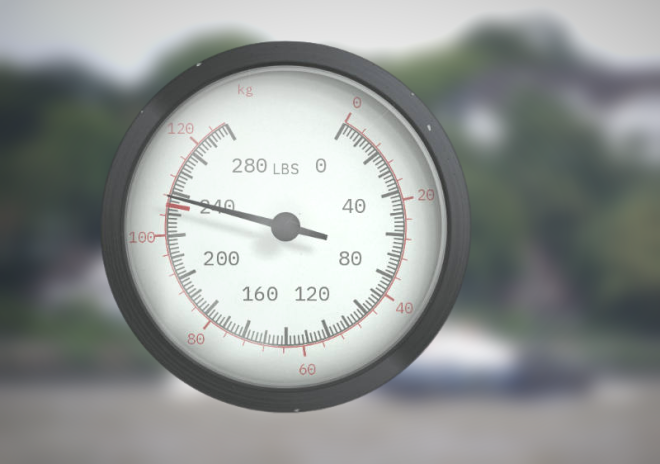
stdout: 238 lb
